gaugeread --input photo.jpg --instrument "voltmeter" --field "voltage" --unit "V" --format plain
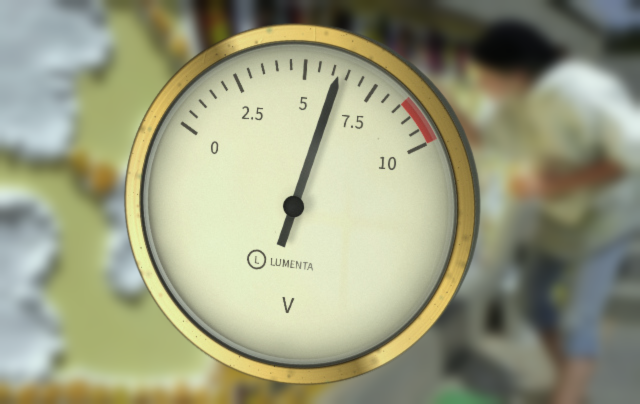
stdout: 6.25 V
